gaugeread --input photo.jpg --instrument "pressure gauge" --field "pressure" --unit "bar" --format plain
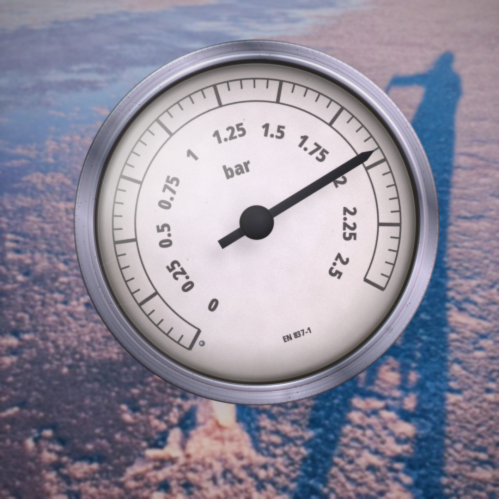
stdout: 1.95 bar
